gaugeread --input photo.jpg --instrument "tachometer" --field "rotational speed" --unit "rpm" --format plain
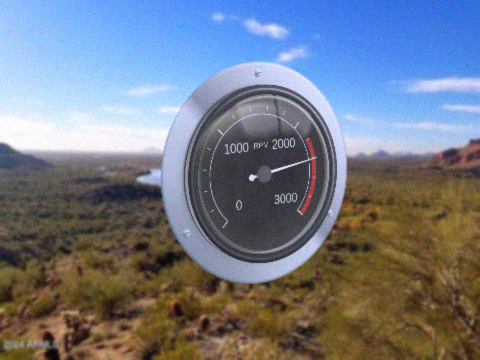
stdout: 2400 rpm
